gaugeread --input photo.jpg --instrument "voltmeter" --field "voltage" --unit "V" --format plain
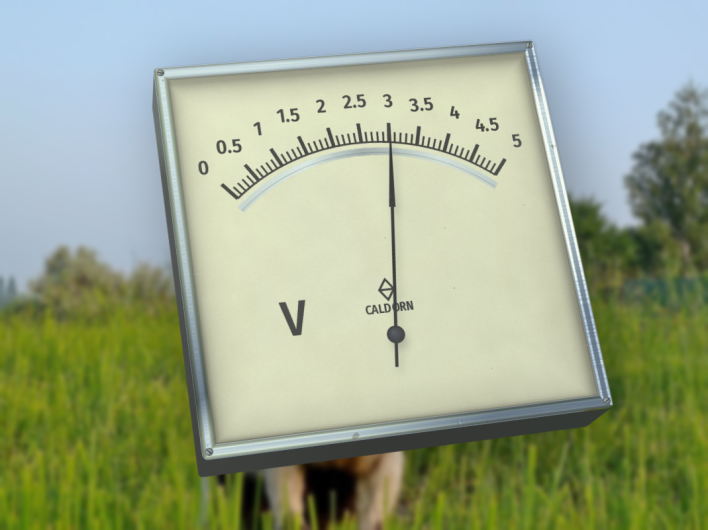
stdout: 3 V
